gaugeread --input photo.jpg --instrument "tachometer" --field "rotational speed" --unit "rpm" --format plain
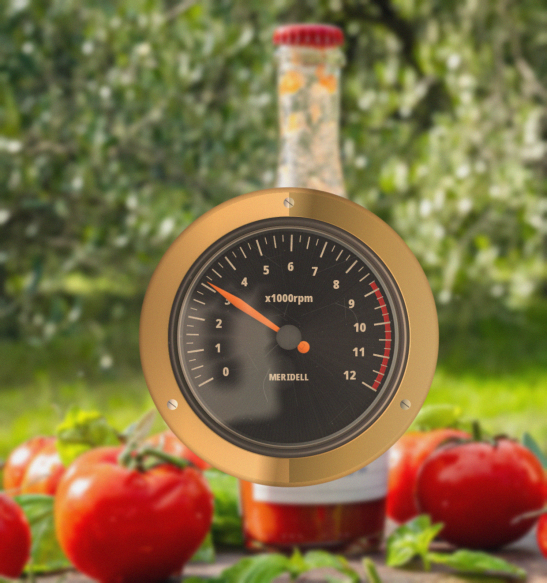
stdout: 3125 rpm
